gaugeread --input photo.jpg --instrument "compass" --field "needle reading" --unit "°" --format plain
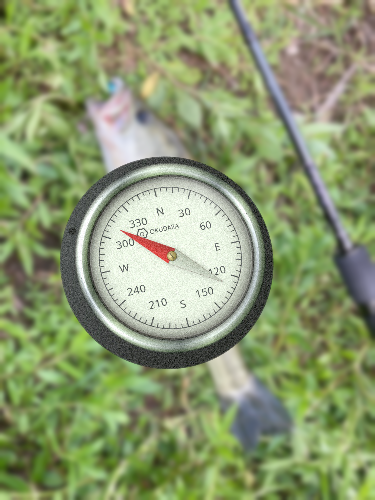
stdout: 310 °
